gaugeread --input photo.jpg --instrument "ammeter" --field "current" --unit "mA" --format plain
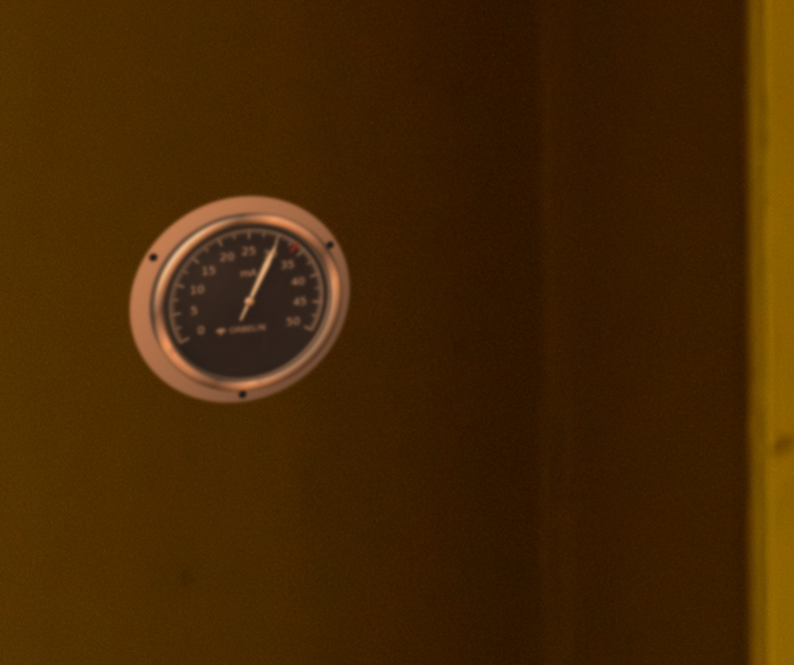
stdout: 30 mA
